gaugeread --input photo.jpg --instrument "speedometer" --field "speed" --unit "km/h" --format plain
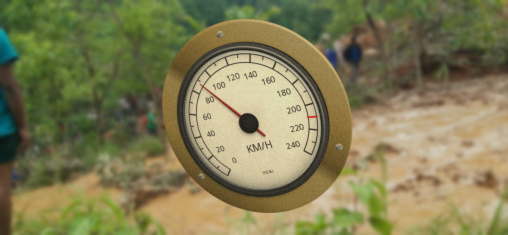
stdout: 90 km/h
